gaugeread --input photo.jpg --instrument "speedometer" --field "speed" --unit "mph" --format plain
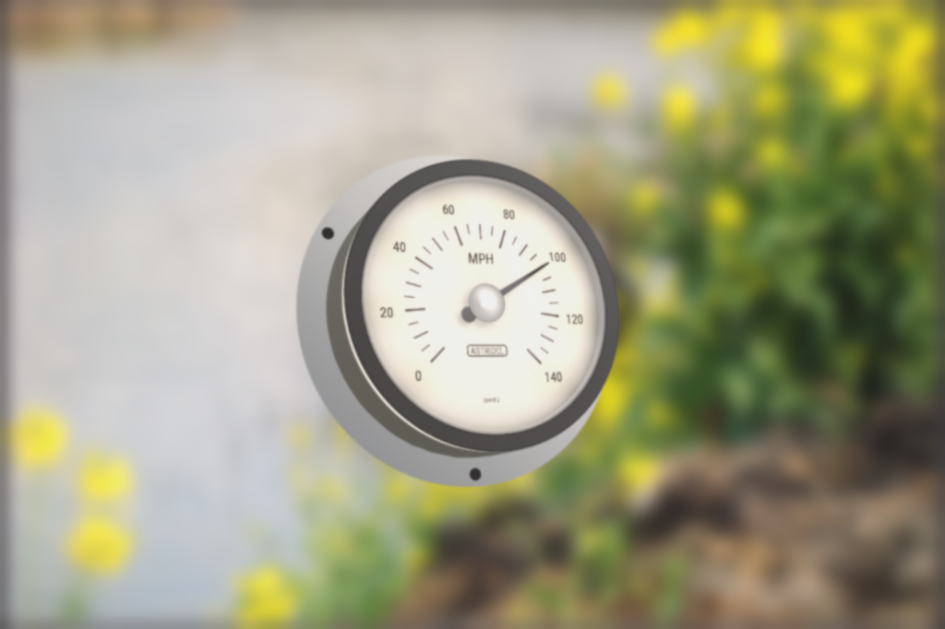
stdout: 100 mph
